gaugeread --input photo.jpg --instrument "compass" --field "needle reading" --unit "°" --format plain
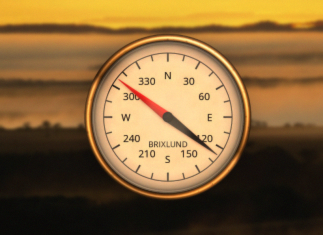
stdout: 307.5 °
